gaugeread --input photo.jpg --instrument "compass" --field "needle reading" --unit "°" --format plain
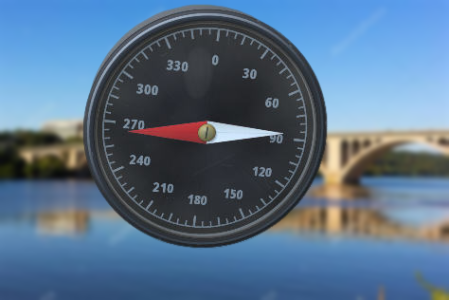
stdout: 265 °
